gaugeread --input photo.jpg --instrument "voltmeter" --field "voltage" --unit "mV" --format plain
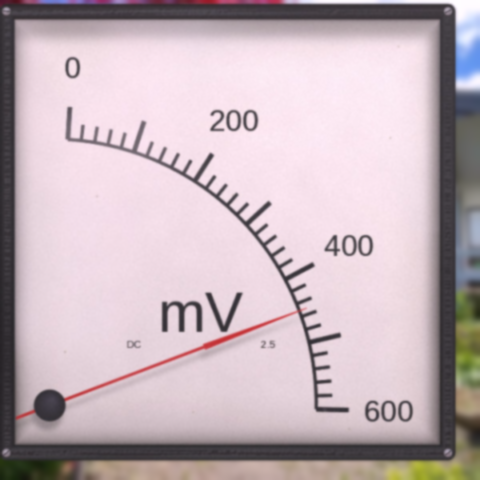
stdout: 450 mV
